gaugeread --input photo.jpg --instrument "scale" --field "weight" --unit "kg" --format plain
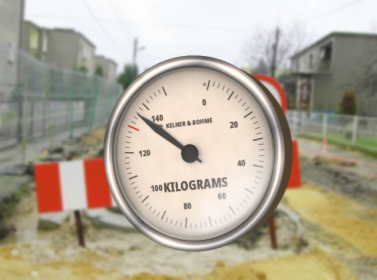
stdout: 136 kg
